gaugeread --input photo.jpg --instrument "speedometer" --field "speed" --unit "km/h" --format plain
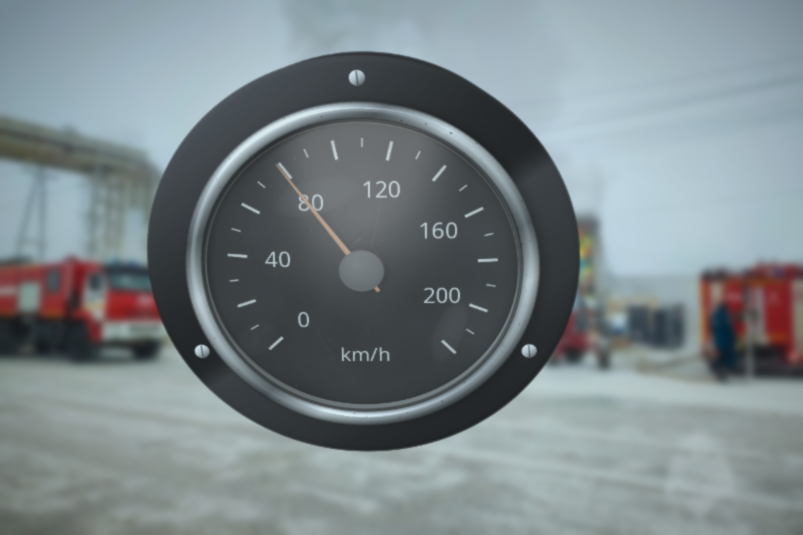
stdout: 80 km/h
